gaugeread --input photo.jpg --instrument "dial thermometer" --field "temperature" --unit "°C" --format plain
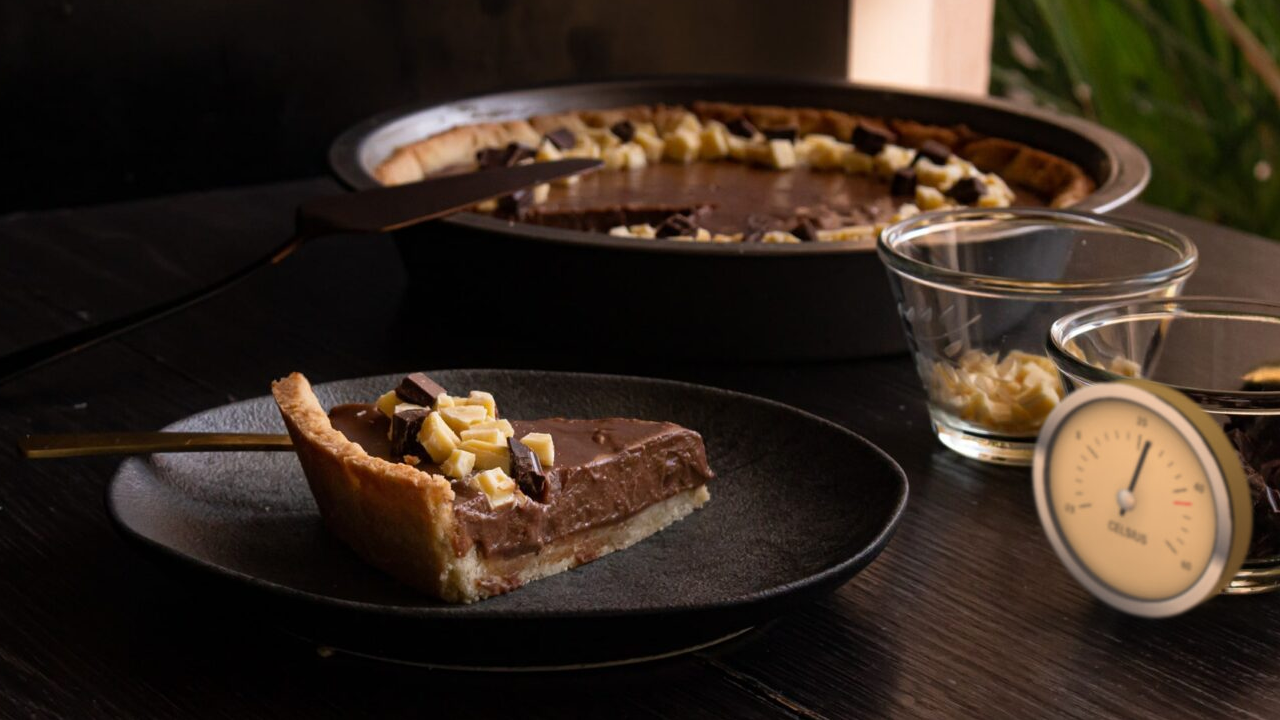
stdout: 24 °C
